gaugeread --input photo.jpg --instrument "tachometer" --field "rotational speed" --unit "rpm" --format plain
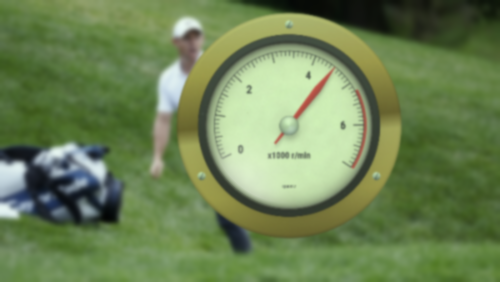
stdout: 4500 rpm
